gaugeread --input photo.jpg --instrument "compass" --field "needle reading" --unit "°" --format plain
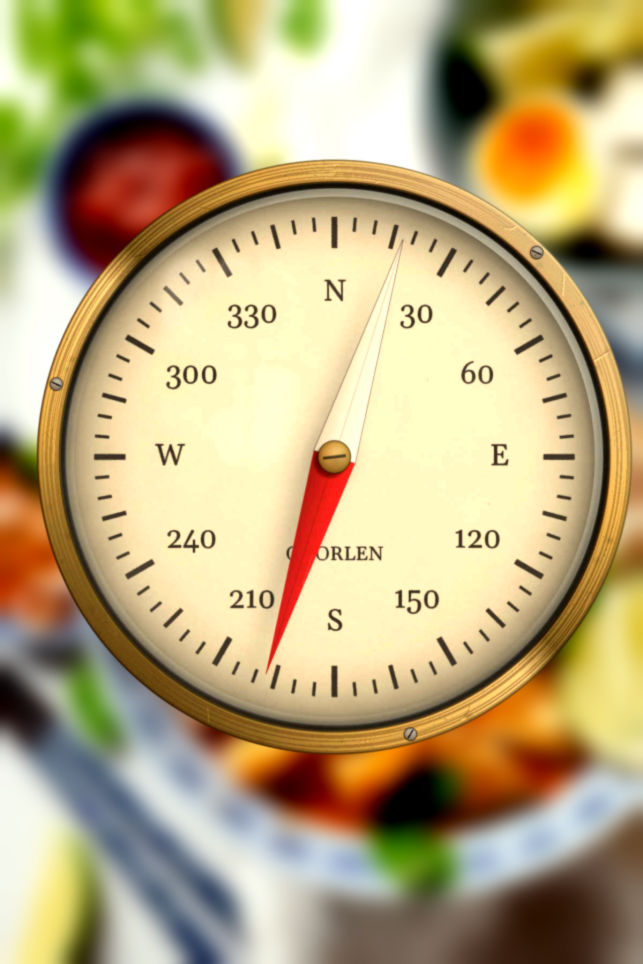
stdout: 197.5 °
